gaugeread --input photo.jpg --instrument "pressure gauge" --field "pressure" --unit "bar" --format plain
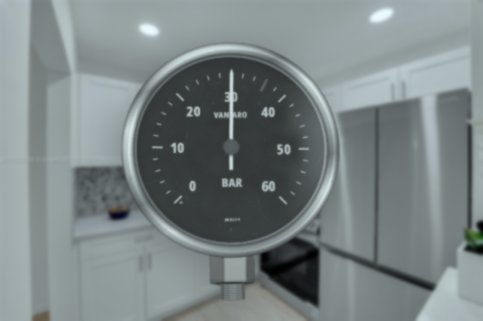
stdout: 30 bar
